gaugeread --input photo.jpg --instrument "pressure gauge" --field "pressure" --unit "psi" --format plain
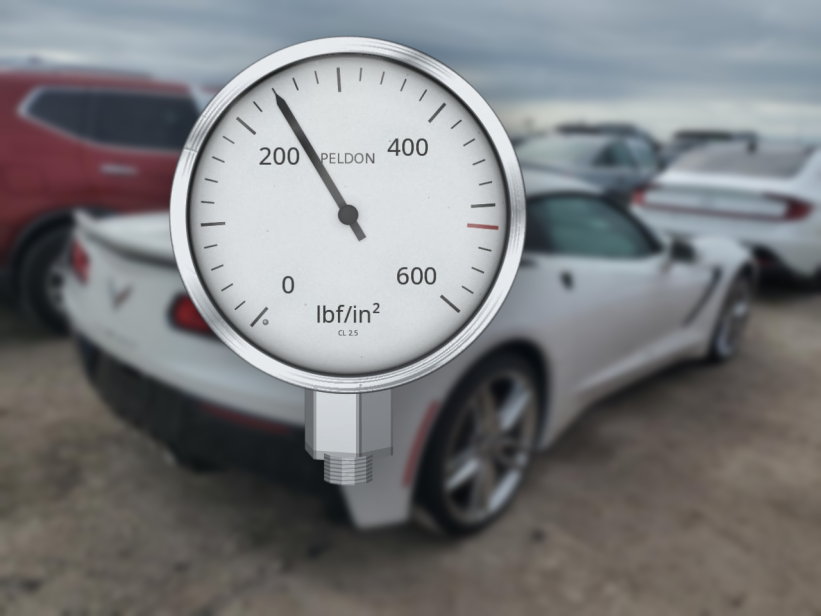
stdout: 240 psi
